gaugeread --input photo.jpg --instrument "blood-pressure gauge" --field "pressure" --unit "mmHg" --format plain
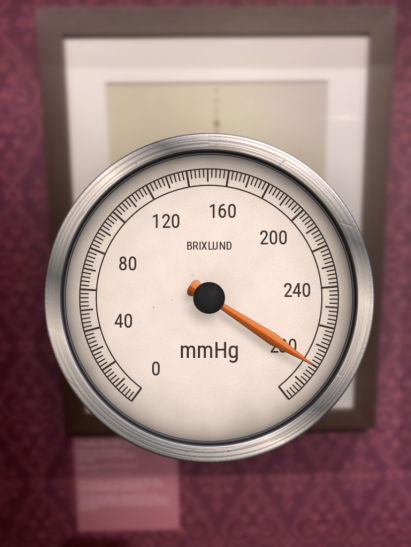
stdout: 280 mmHg
